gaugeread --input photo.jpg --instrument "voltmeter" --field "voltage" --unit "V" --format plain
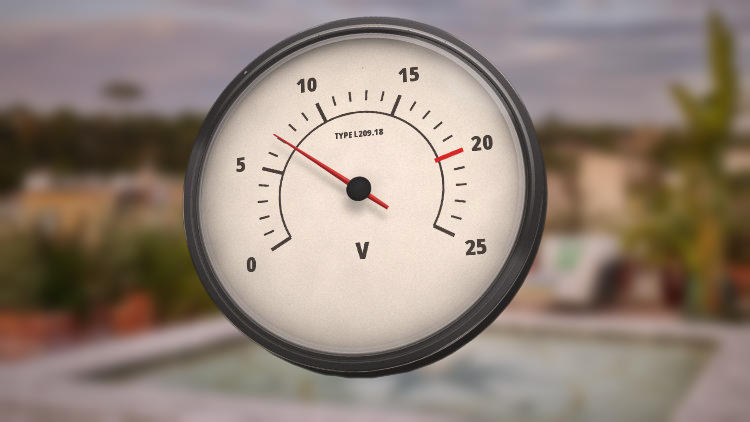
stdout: 7 V
